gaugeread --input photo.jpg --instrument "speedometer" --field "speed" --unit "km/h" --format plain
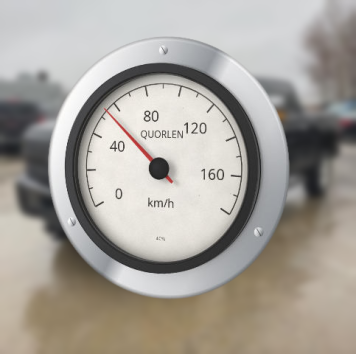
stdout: 55 km/h
